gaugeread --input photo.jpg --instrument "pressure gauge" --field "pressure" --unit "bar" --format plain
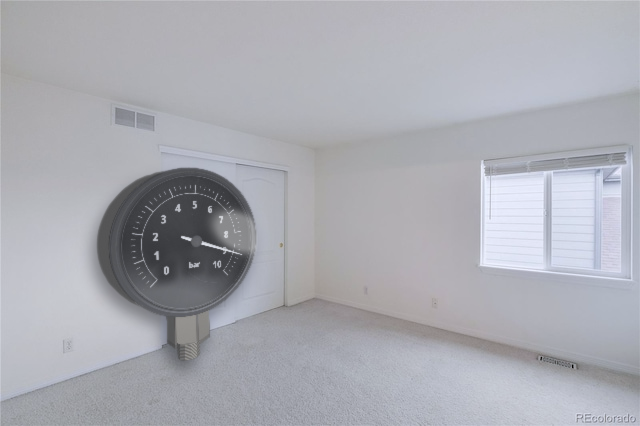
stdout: 9 bar
